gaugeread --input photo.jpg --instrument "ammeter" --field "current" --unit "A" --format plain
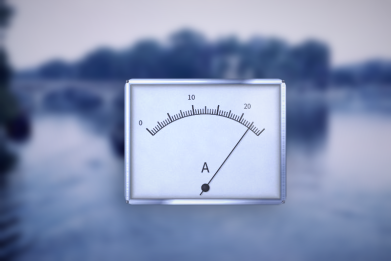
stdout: 22.5 A
